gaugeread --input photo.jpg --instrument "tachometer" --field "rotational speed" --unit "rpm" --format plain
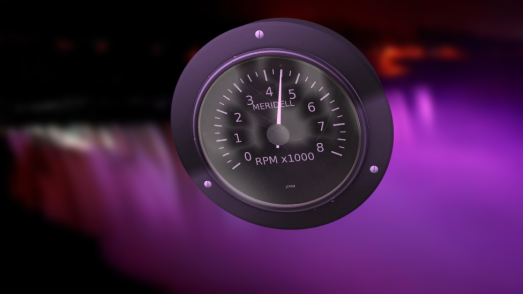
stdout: 4500 rpm
